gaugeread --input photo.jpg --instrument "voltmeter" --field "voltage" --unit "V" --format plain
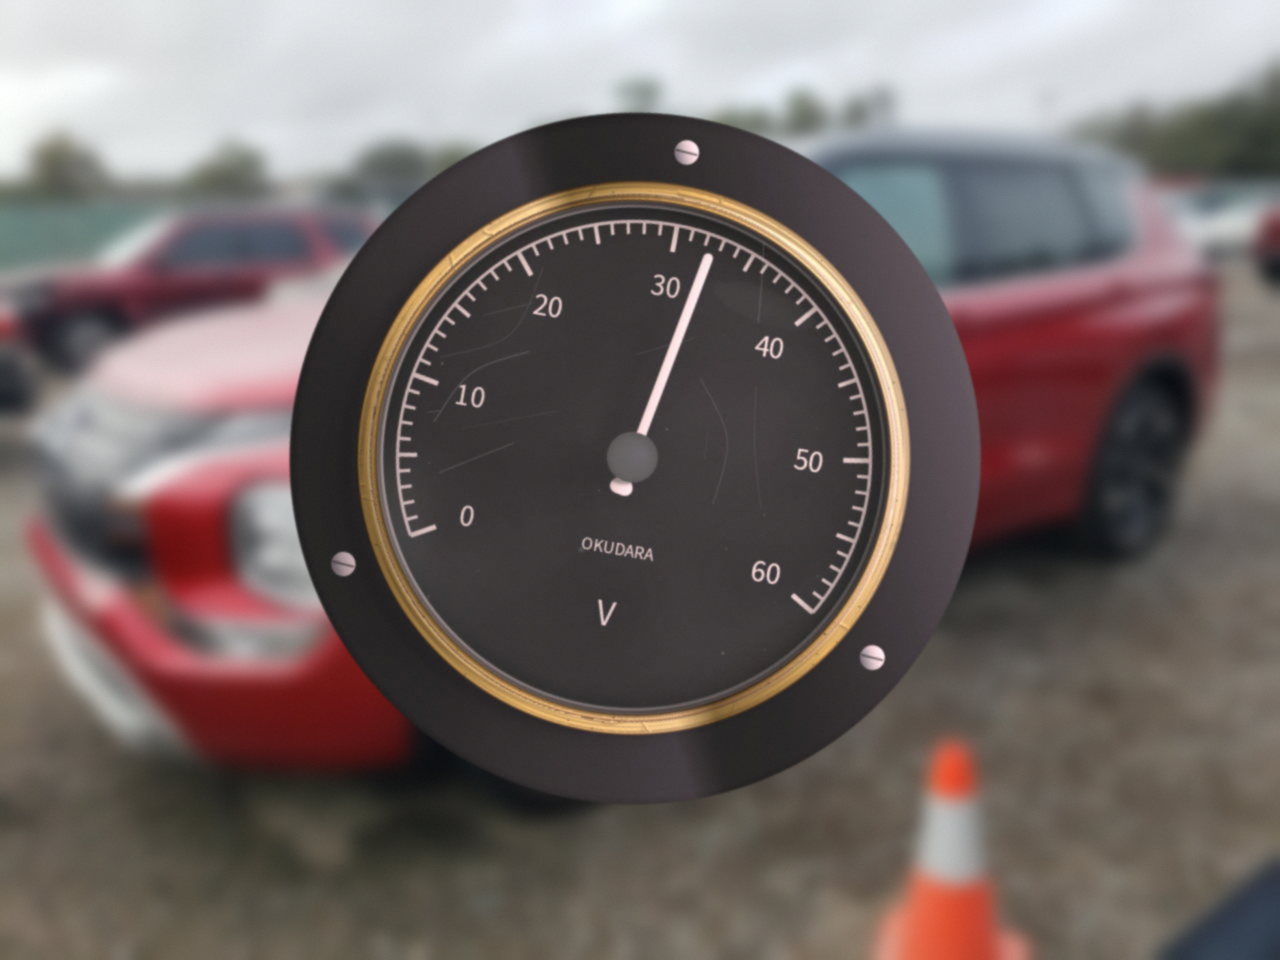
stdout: 32.5 V
